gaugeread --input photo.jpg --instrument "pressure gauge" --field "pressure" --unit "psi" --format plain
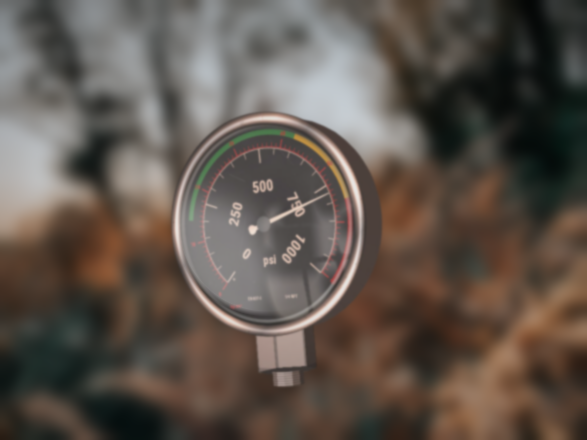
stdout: 775 psi
